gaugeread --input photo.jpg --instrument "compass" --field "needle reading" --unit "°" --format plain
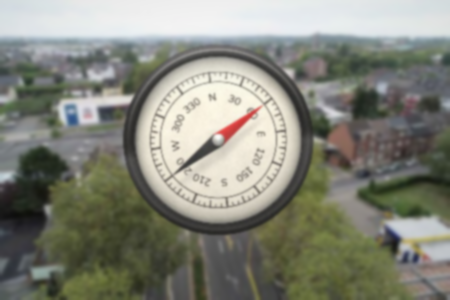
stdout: 60 °
